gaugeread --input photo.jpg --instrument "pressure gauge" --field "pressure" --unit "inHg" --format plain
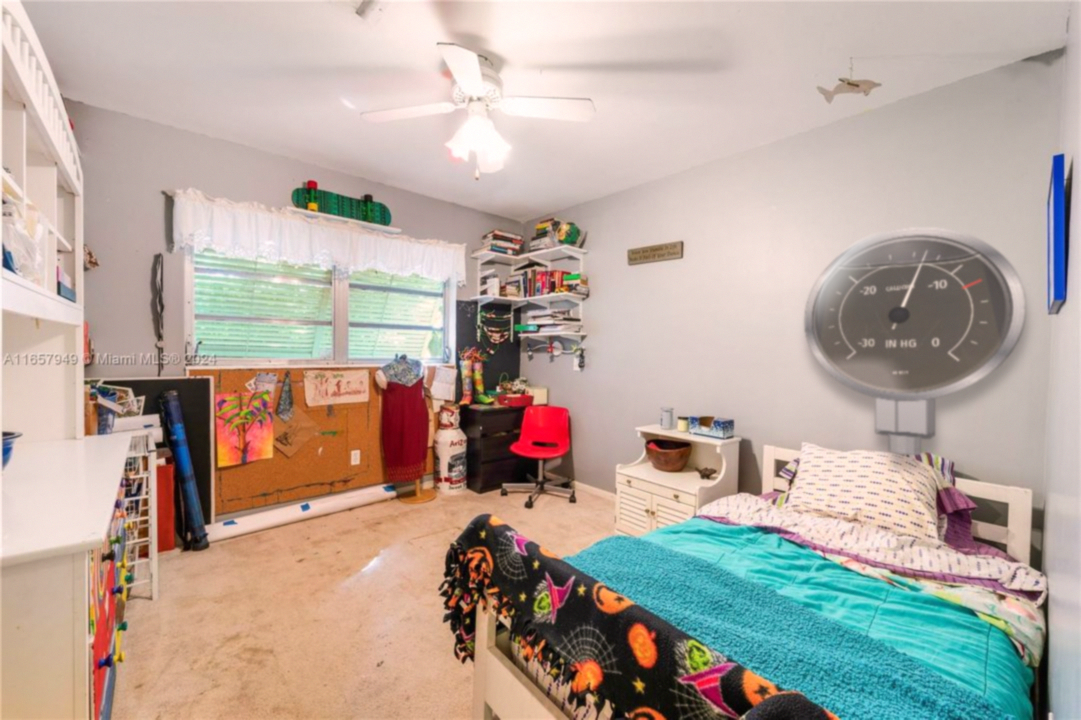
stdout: -13 inHg
